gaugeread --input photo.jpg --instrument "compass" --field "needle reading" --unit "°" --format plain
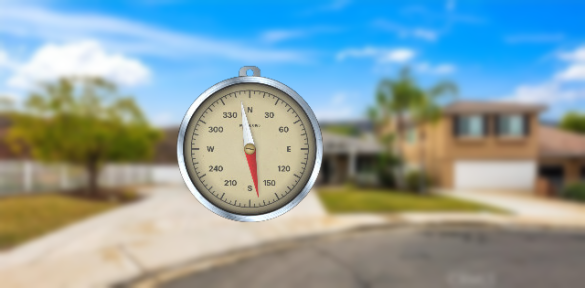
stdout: 170 °
